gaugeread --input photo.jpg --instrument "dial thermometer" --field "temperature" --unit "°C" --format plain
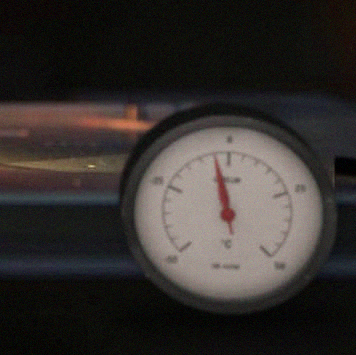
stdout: -5 °C
